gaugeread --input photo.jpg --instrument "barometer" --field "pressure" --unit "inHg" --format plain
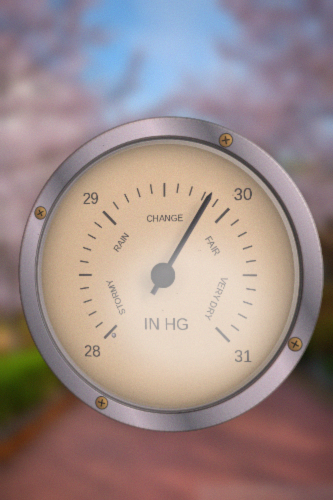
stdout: 29.85 inHg
